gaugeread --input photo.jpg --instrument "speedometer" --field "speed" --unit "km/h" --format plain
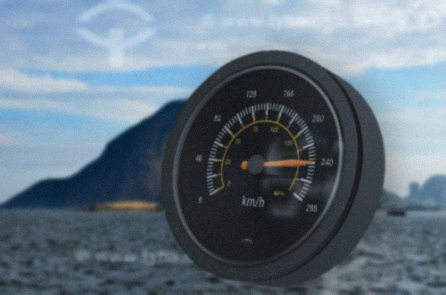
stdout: 240 km/h
